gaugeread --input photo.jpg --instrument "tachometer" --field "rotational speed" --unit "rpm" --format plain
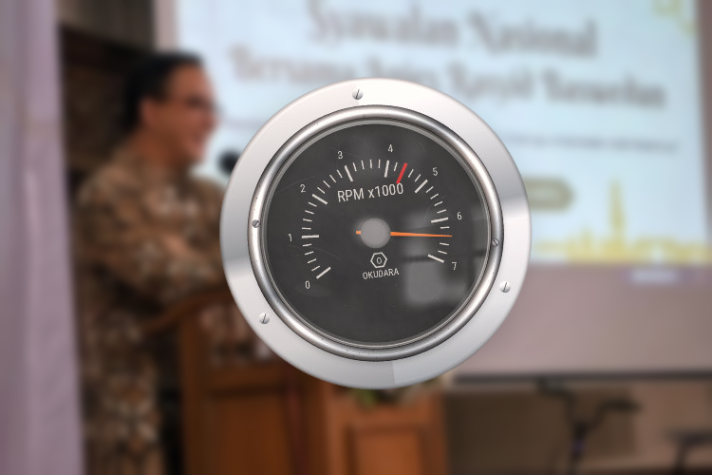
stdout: 6400 rpm
